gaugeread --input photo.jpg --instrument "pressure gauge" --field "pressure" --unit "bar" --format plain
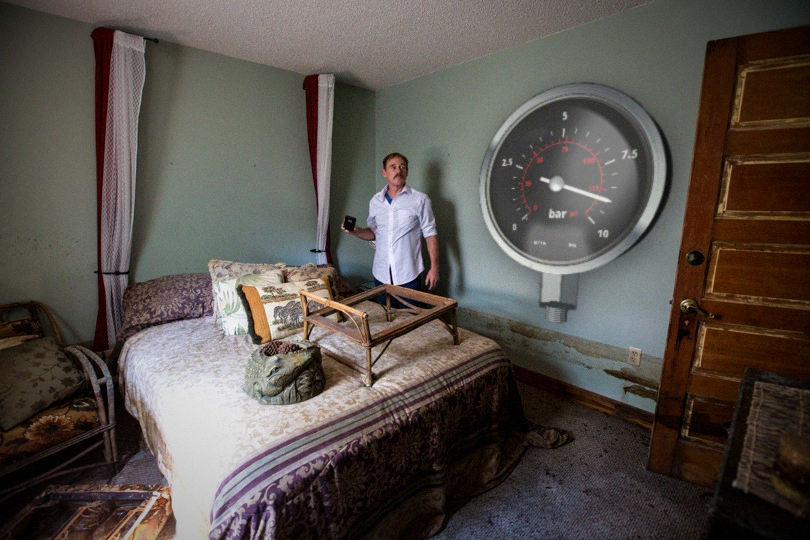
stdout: 9 bar
